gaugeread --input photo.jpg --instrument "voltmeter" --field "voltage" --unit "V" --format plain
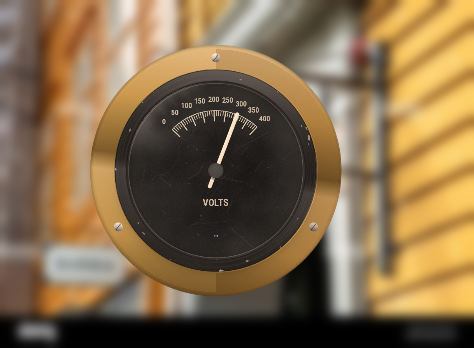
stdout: 300 V
